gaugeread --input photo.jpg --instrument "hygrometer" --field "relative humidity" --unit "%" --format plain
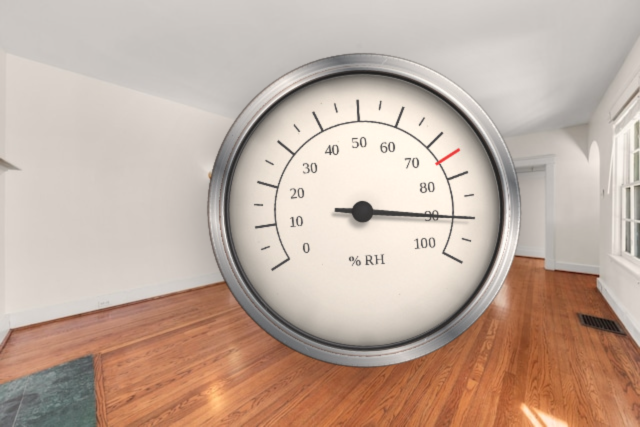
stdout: 90 %
